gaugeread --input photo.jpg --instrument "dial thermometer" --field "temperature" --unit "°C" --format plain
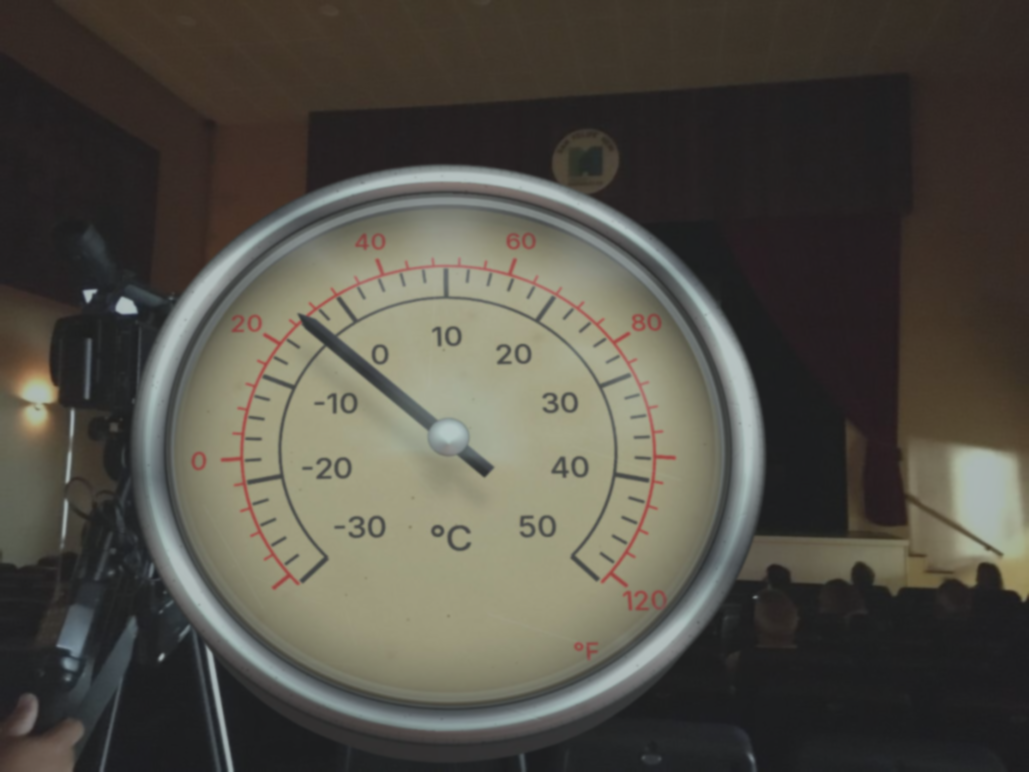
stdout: -4 °C
